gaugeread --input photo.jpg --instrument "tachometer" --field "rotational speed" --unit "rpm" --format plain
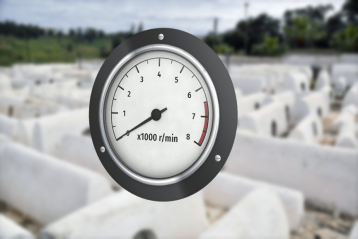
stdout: 0 rpm
